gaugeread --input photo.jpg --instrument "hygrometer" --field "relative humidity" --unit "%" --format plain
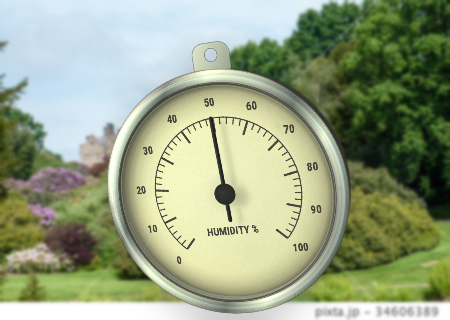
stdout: 50 %
